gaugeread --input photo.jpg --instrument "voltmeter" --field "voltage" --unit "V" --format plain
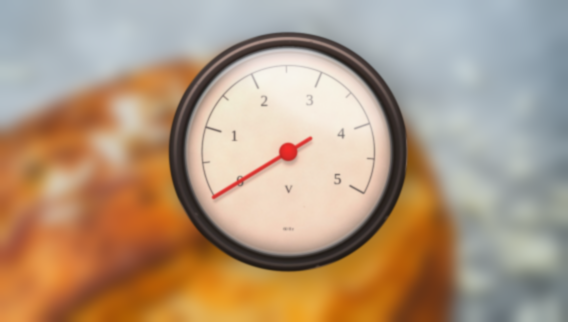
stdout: 0 V
